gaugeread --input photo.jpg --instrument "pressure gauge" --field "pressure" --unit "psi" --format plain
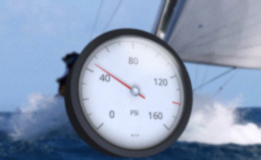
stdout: 45 psi
